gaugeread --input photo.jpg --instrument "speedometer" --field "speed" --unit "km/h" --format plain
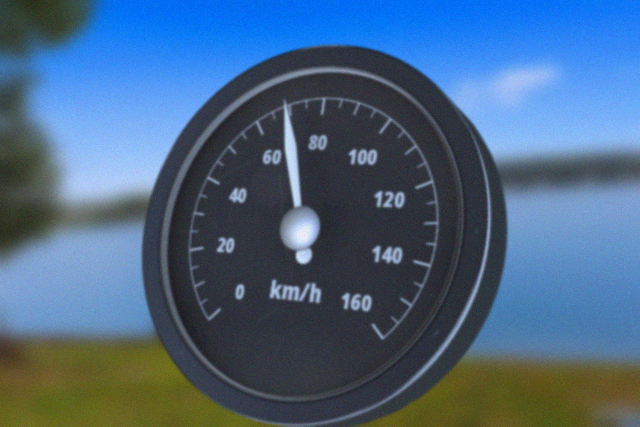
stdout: 70 km/h
